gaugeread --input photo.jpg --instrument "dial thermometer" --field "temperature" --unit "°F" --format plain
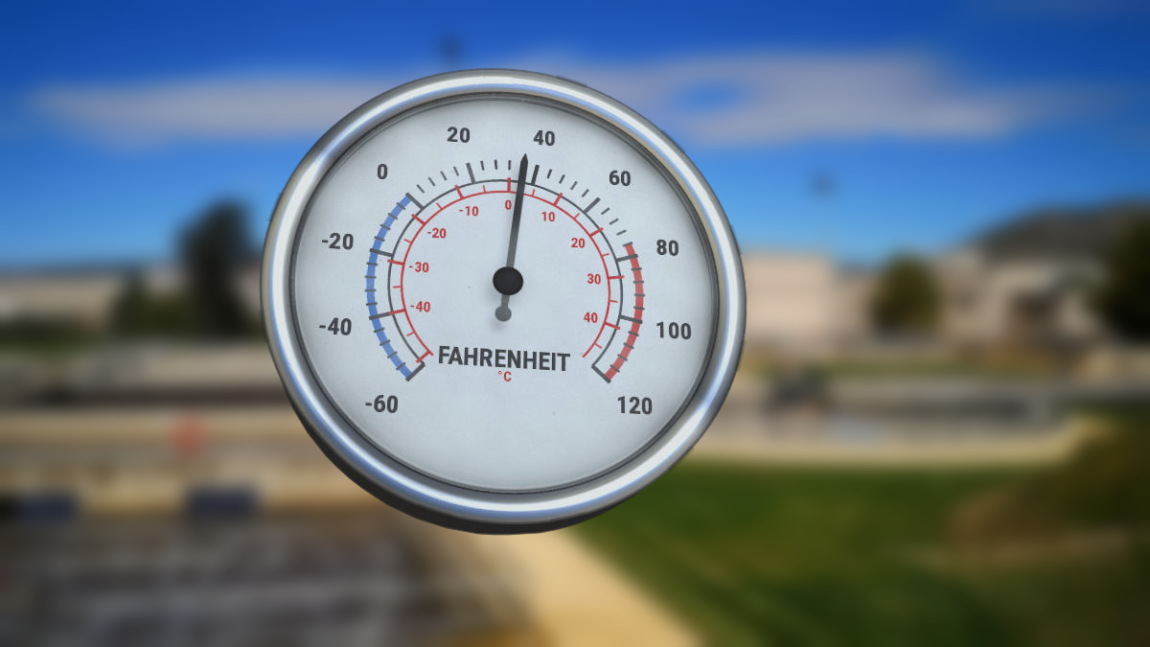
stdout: 36 °F
